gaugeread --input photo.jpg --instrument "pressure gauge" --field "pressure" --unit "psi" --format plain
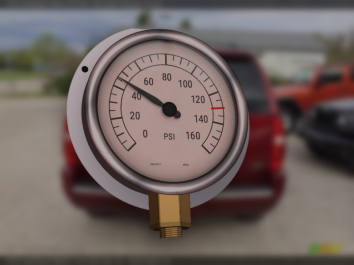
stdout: 45 psi
